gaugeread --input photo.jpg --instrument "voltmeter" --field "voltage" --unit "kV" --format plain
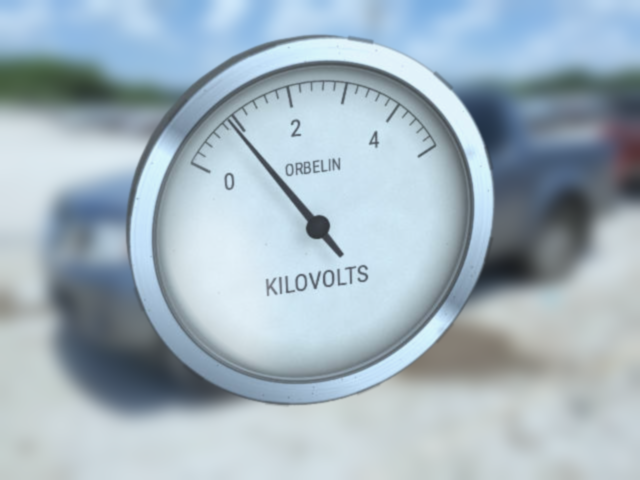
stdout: 0.9 kV
